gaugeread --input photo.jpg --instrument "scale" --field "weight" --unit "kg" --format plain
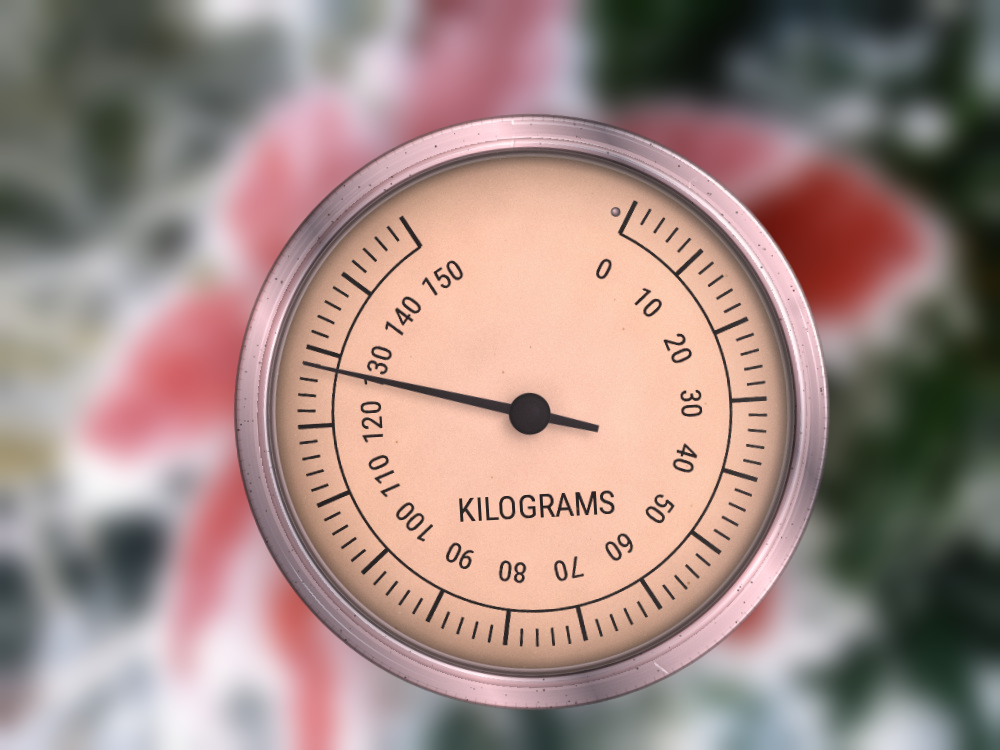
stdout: 128 kg
